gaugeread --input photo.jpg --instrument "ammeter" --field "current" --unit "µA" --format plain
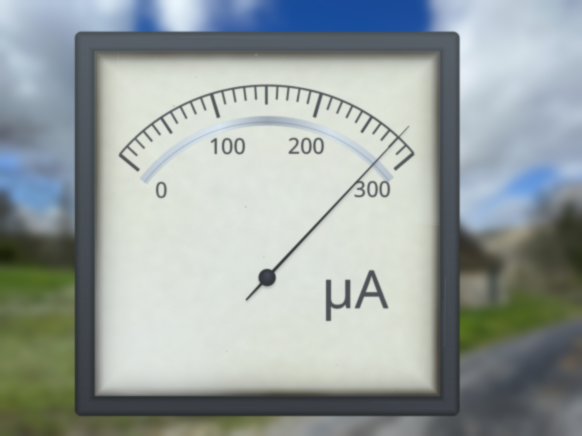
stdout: 280 µA
